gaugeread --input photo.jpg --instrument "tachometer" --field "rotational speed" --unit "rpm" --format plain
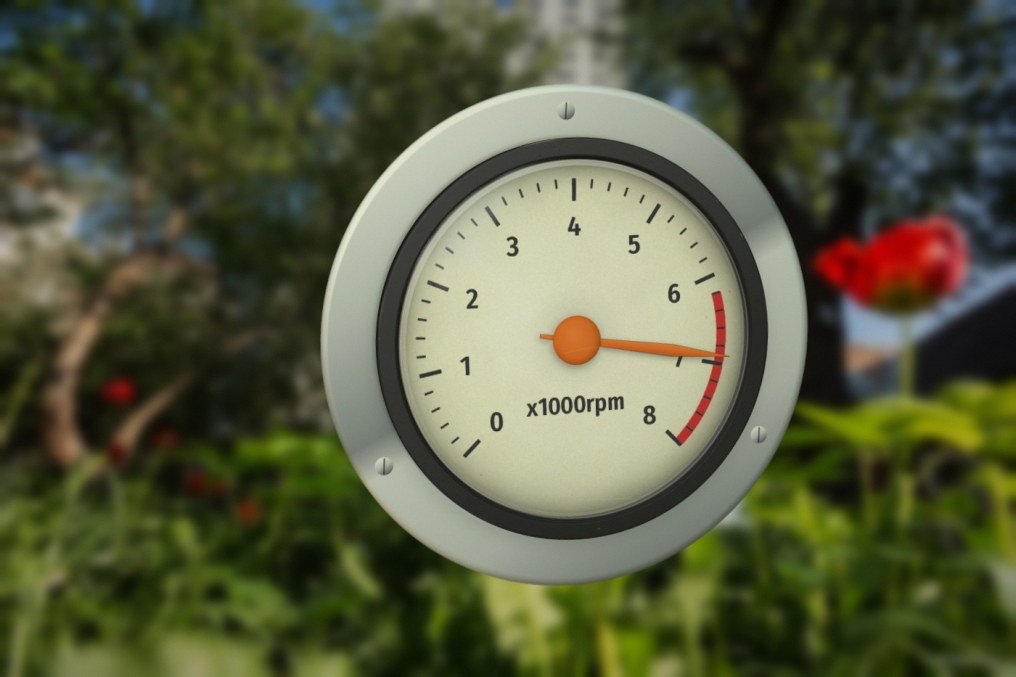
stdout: 6900 rpm
